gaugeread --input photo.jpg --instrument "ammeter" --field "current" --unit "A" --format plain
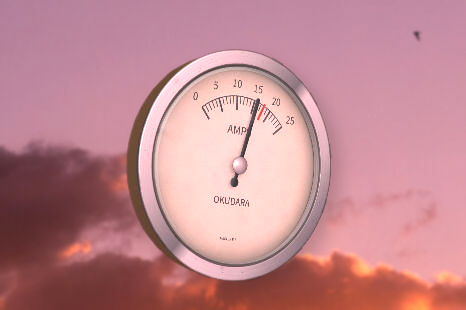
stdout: 15 A
